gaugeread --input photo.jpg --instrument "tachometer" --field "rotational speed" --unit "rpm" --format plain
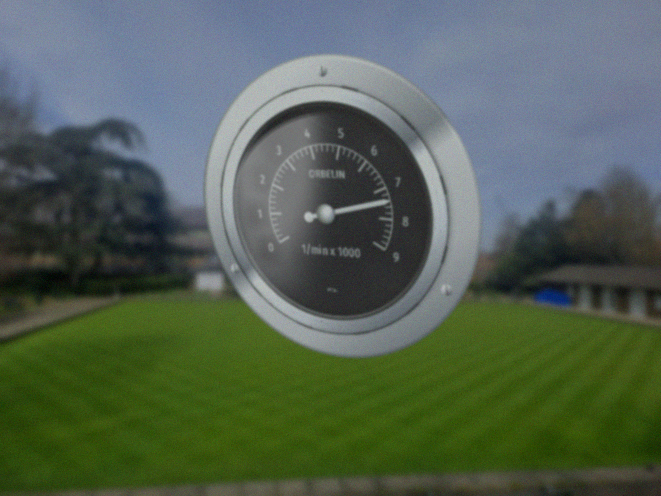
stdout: 7400 rpm
